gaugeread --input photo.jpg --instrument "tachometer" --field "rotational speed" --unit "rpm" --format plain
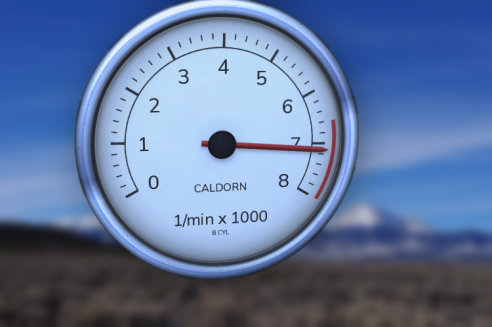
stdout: 7100 rpm
